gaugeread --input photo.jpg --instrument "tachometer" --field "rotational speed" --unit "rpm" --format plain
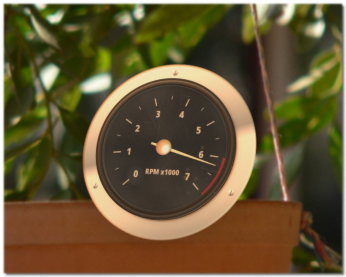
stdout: 6250 rpm
